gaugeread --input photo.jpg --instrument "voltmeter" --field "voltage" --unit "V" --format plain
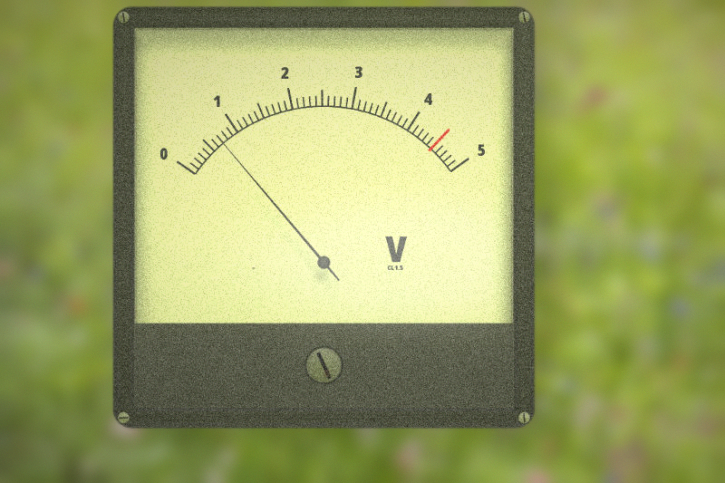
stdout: 0.7 V
